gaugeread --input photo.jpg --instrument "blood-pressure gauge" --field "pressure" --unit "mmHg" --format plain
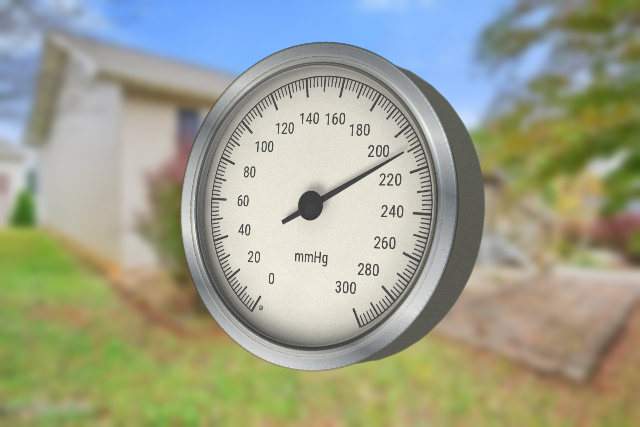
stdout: 210 mmHg
